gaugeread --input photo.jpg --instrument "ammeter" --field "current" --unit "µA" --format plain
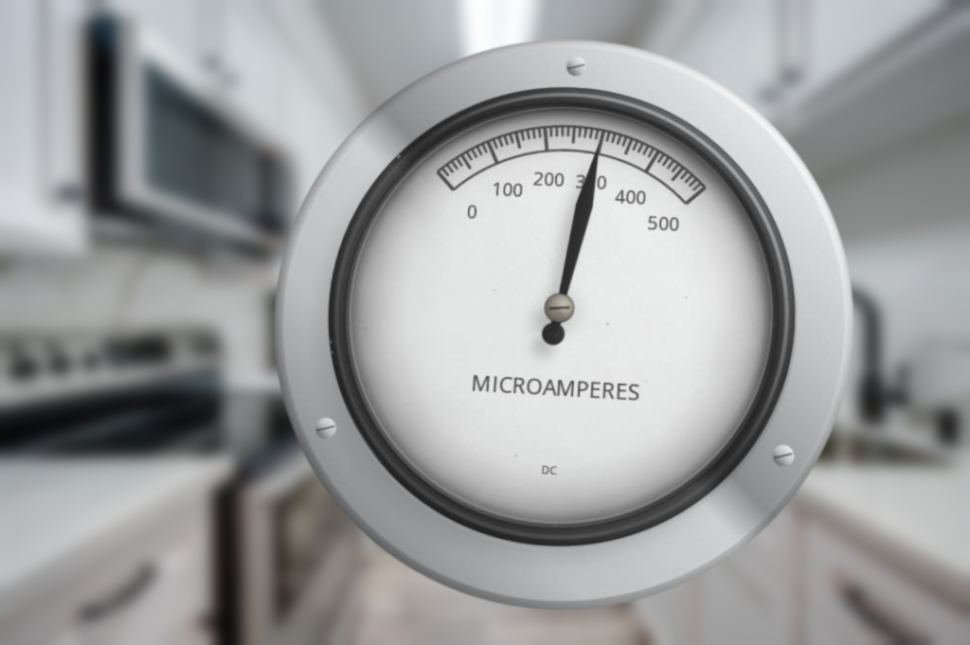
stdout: 300 µA
